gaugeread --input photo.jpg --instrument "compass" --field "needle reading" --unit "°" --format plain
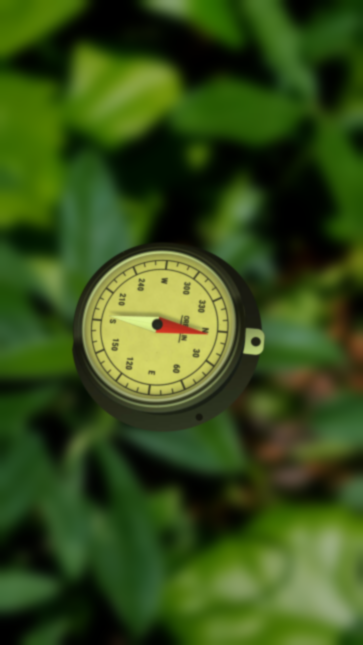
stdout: 5 °
